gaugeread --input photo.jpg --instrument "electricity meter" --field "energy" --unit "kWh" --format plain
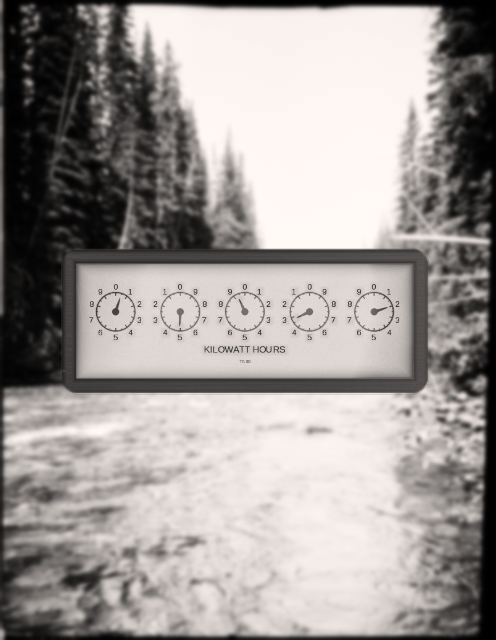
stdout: 4932 kWh
